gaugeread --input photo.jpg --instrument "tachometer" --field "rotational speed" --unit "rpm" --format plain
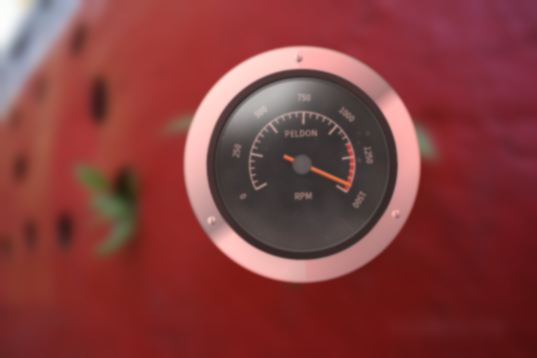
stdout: 1450 rpm
